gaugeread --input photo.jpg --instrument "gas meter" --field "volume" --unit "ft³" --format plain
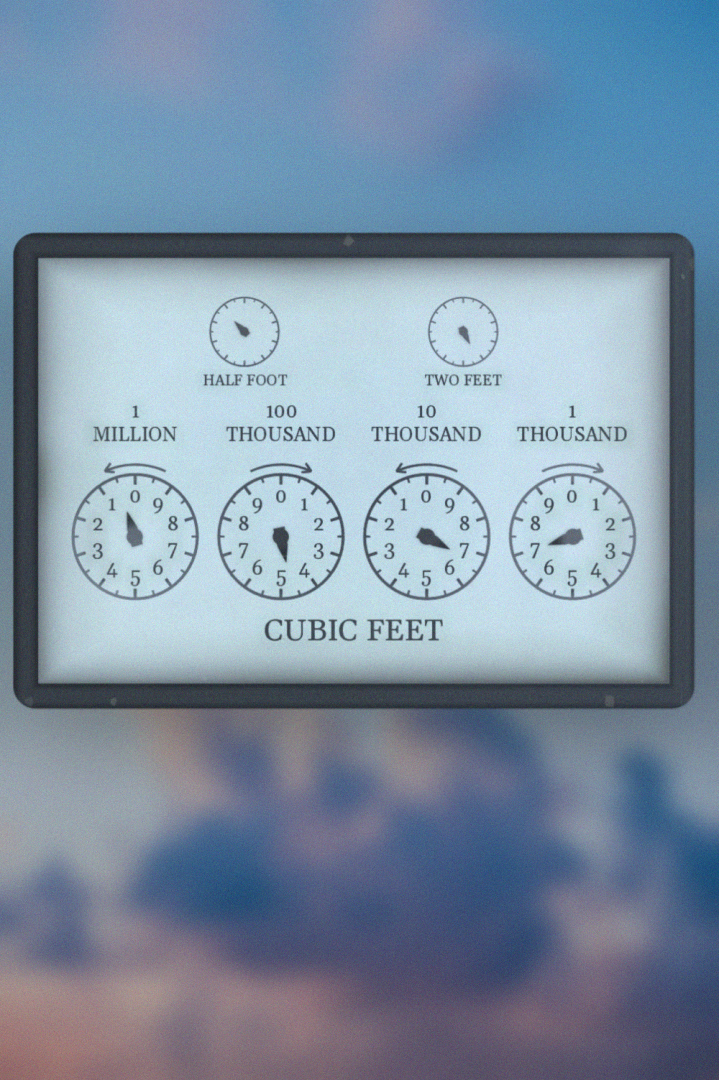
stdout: 46700 ft³
